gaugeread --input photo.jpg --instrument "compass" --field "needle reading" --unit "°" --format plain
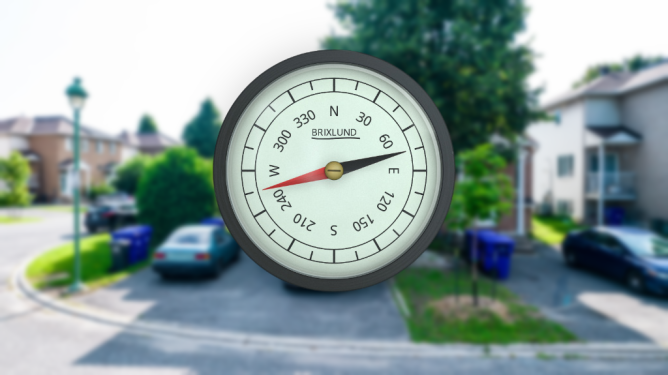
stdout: 255 °
